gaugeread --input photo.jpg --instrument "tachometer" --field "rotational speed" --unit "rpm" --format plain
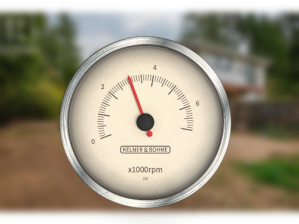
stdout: 3000 rpm
